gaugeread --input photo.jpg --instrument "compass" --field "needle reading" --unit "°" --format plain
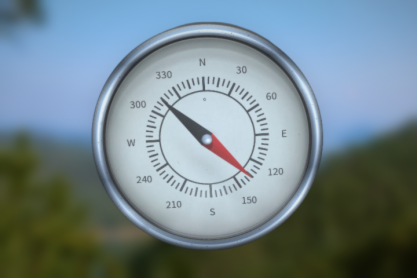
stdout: 135 °
